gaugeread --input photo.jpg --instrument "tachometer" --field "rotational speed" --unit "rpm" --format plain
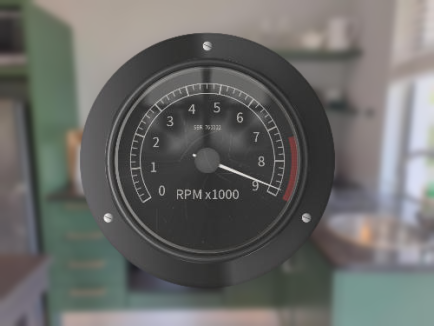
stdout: 8800 rpm
